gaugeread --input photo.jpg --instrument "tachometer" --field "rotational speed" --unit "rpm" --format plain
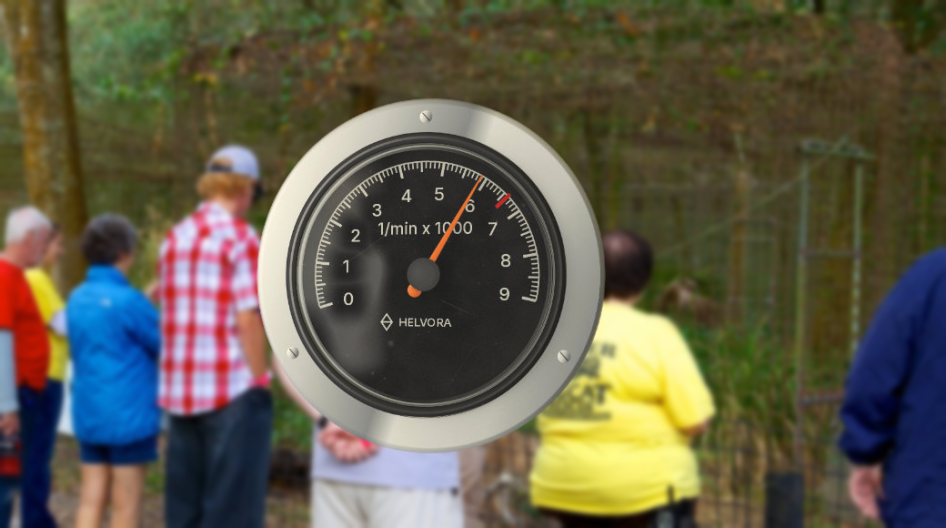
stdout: 5900 rpm
